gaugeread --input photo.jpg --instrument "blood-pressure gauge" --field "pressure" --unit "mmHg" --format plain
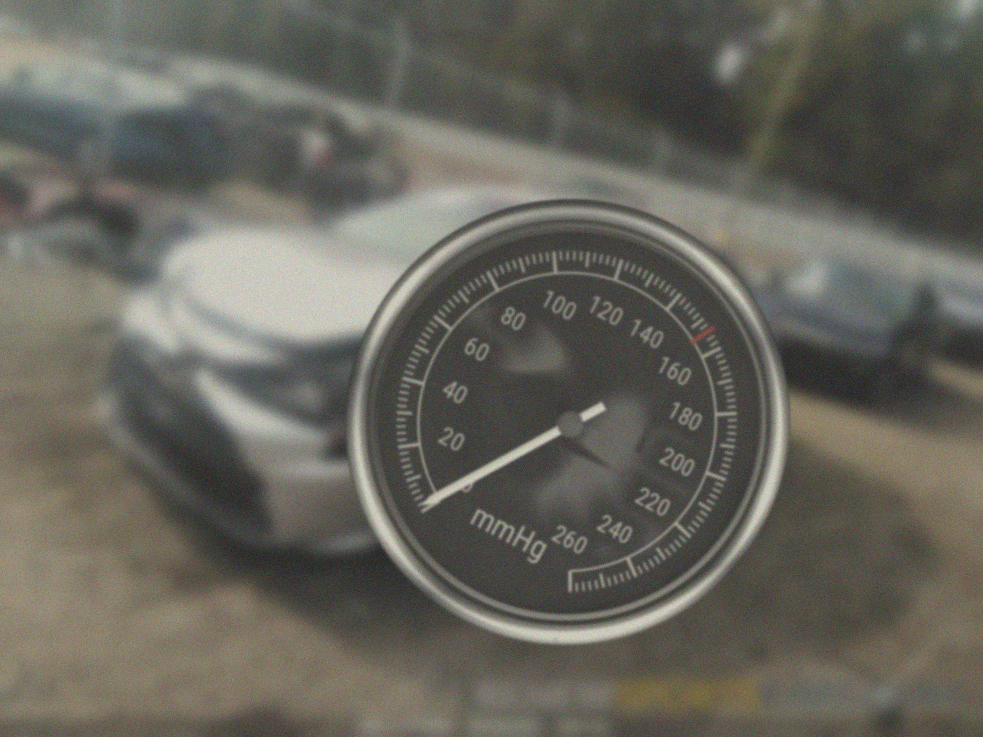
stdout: 2 mmHg
